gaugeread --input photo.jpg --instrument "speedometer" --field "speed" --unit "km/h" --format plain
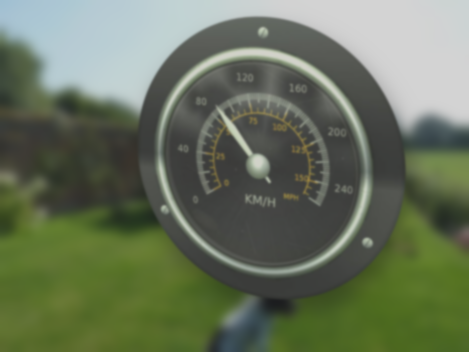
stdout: 90 km/h
